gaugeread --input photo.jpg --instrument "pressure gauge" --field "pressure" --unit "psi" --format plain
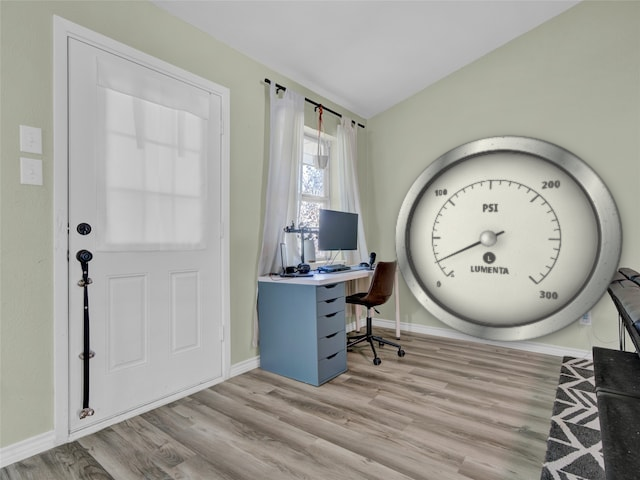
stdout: 20 psi
